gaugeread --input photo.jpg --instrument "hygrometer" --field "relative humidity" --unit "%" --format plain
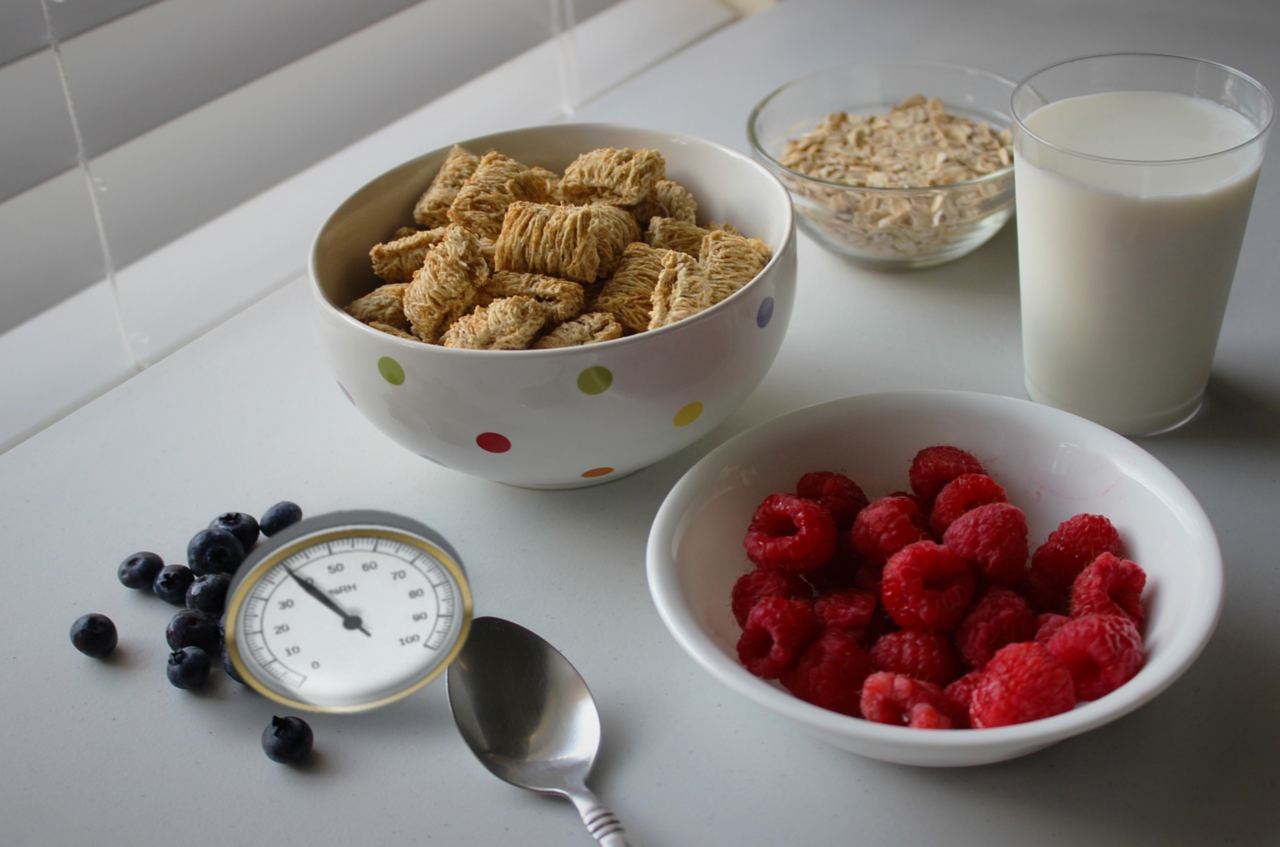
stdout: 40 %
